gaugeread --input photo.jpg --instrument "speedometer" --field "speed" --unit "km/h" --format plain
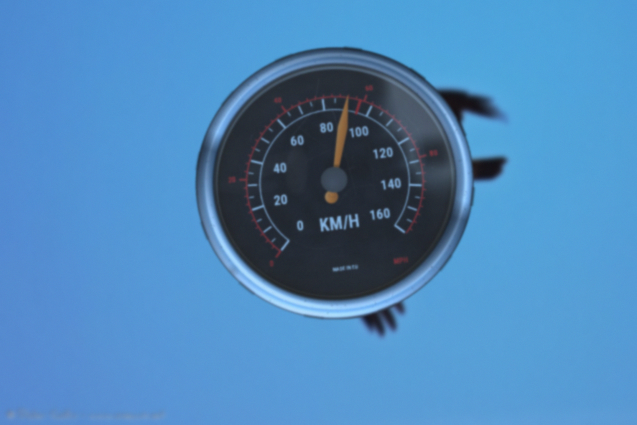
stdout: 90 km/h
